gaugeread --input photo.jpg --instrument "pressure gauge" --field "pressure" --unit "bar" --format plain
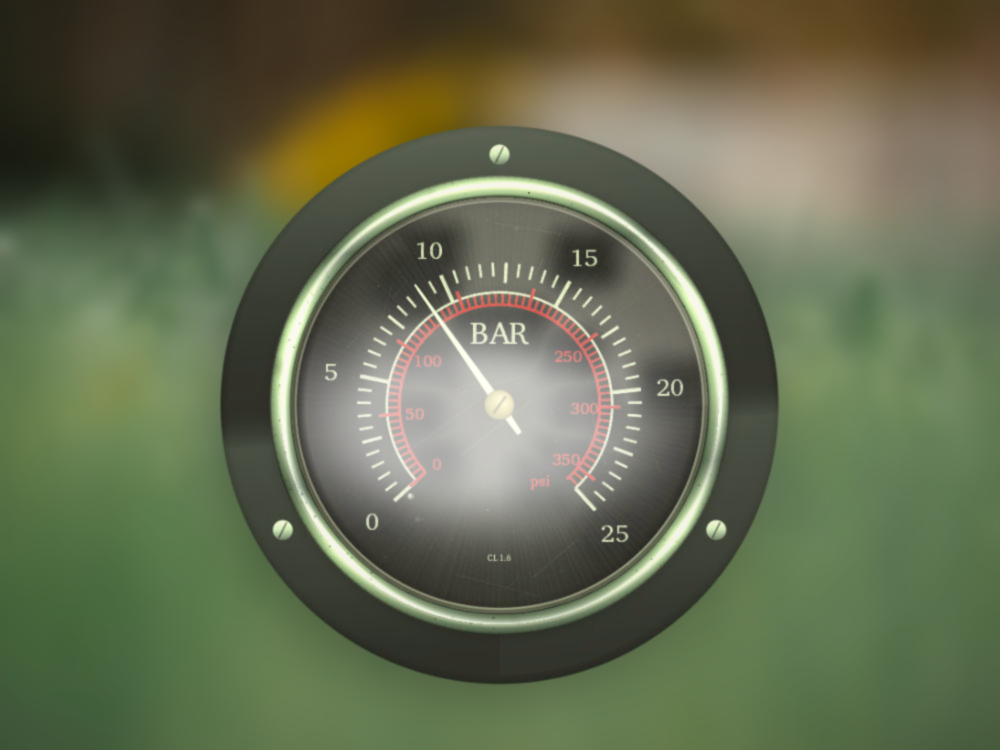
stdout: 9 bar
